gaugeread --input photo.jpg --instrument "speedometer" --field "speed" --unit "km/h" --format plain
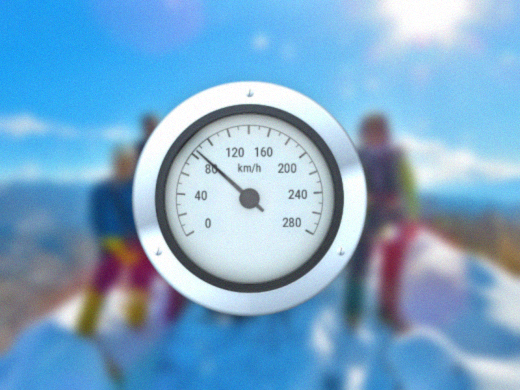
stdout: 85 km/h
